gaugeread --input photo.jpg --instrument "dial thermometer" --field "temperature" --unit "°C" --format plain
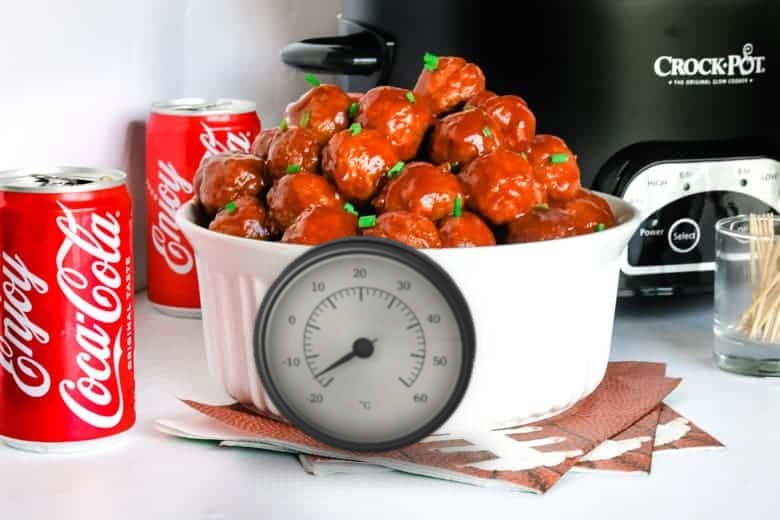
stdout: -16 °C
